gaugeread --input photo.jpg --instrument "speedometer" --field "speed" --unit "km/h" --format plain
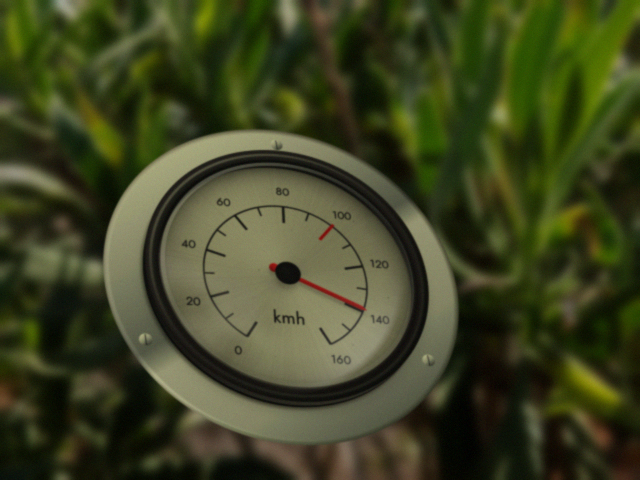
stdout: 140 km/h
